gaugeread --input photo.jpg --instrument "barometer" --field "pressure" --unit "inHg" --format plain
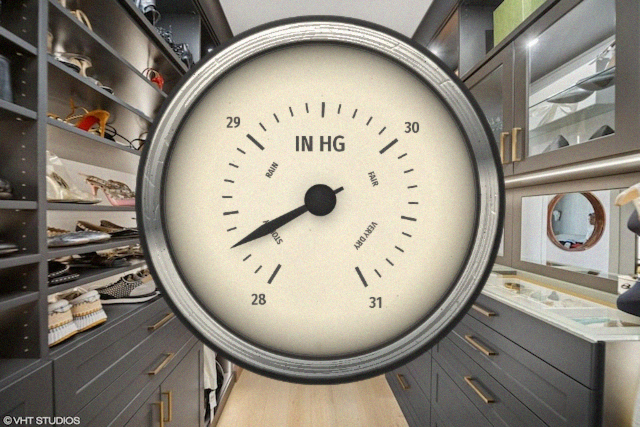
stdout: 28.3 inHg
